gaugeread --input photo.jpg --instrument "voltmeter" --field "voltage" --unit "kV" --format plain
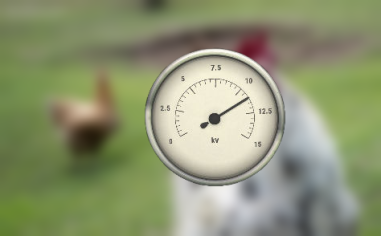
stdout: 11 kV
